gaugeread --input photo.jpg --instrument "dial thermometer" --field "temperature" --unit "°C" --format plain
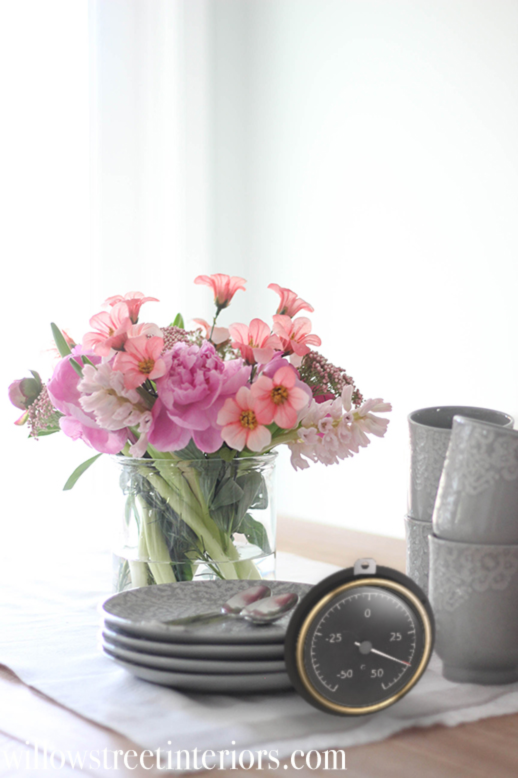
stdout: 37.5 °C
